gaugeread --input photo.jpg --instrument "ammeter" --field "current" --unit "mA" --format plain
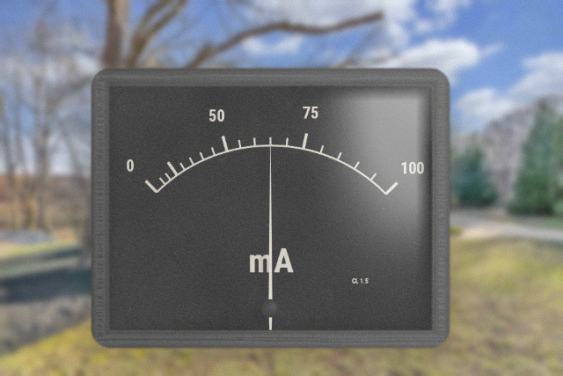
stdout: 65 mA
